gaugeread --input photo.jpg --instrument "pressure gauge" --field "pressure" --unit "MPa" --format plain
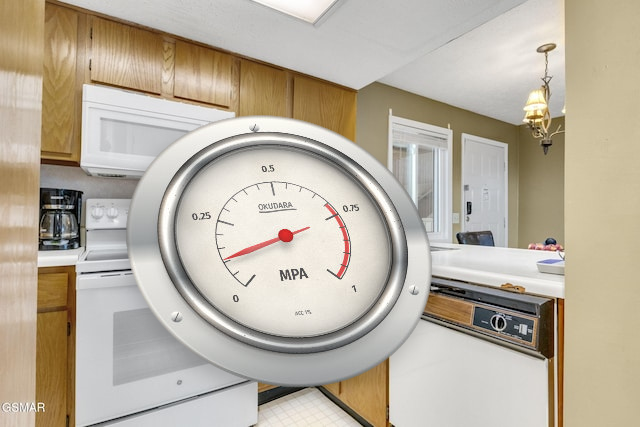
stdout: 0.1 MPa
